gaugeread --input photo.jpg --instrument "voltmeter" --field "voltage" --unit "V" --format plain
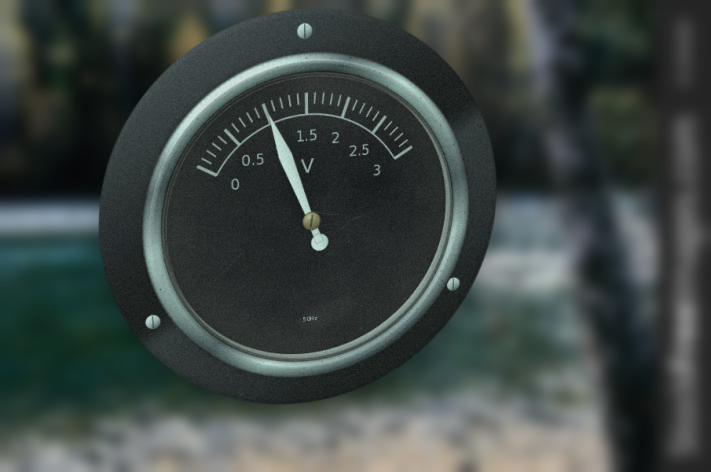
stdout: 1 V
